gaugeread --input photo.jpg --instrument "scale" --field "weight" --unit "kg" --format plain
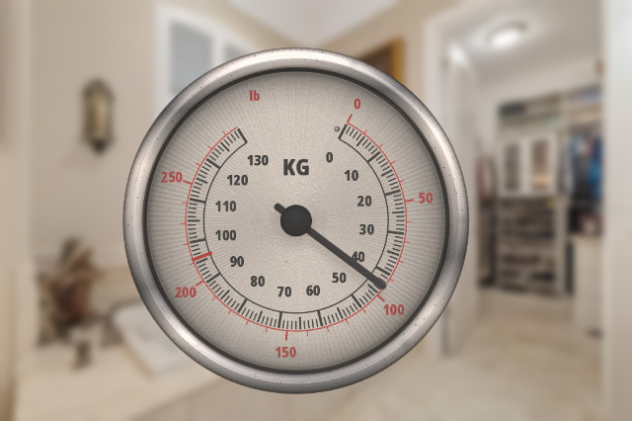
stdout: 43 kg
